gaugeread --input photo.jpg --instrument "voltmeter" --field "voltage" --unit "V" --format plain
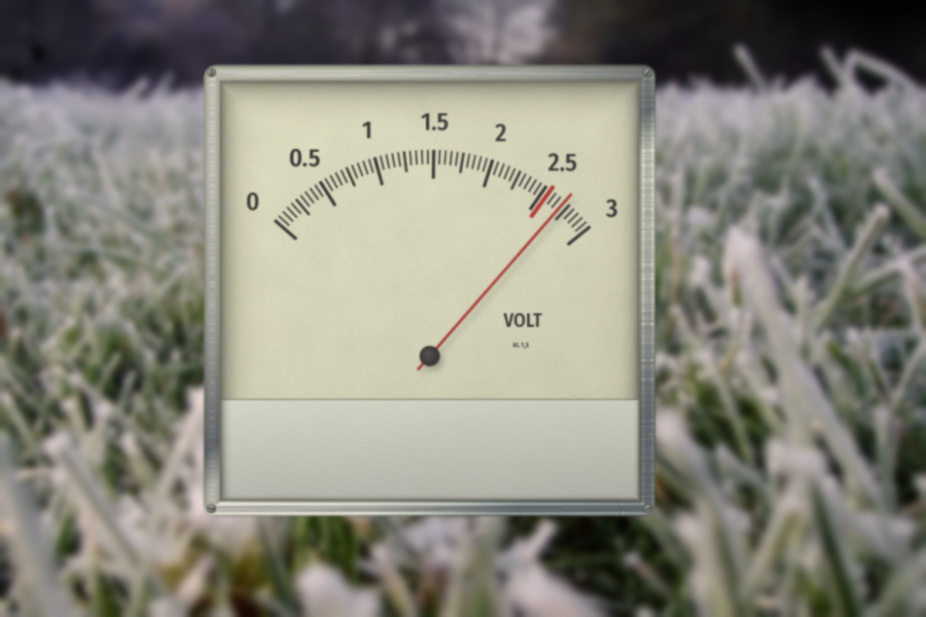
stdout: 2.7 V
